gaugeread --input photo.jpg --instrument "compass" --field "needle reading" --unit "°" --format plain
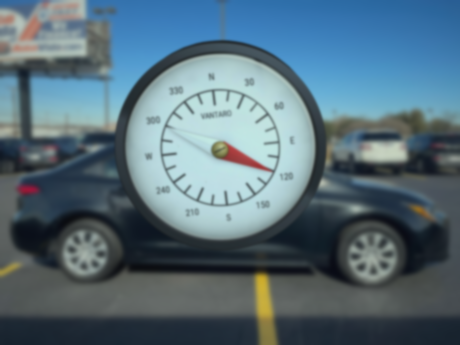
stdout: 120 °
